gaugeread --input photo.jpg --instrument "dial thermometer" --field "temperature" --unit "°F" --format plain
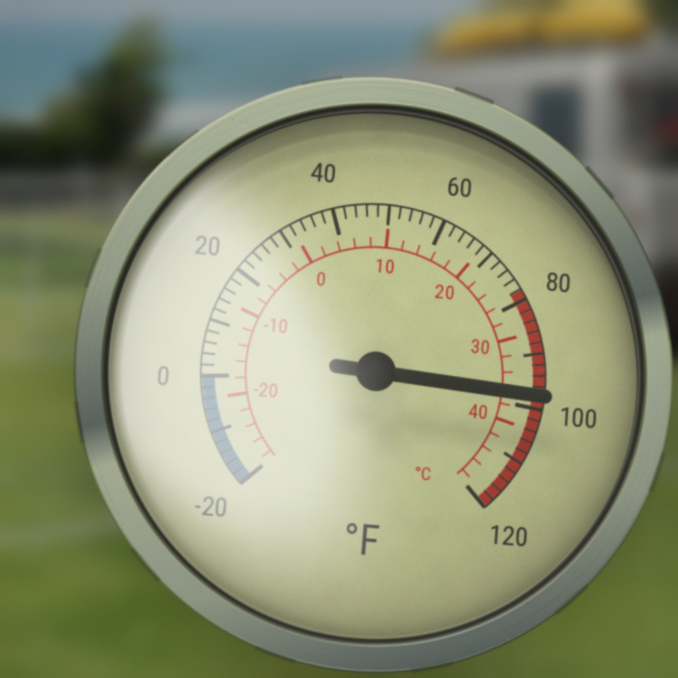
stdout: 98 °F
